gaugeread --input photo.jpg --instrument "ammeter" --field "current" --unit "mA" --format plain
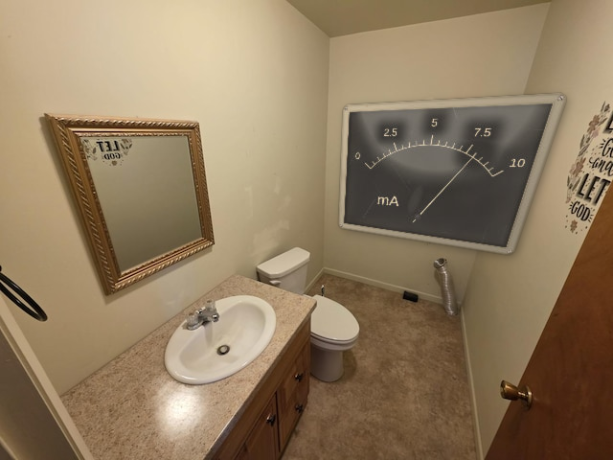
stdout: 8 mA
